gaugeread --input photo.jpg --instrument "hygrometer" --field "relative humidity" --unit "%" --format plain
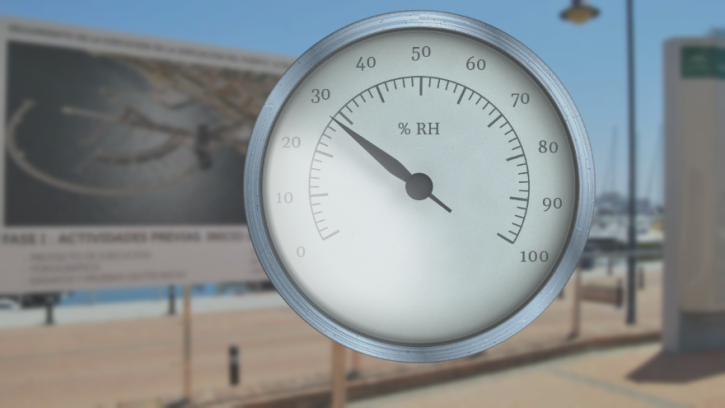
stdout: 28 %
